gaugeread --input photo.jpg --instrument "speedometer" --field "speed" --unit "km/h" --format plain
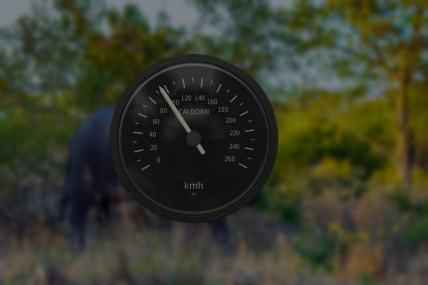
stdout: 95 km/h
